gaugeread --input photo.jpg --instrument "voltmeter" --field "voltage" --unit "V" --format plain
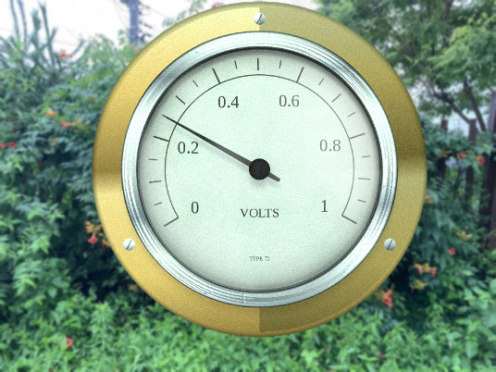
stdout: 0.25 V
